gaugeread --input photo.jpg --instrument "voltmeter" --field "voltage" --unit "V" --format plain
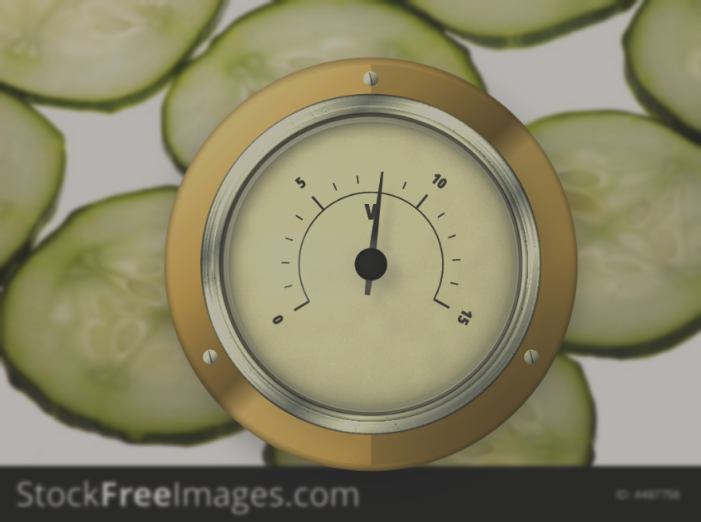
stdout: 8 V
